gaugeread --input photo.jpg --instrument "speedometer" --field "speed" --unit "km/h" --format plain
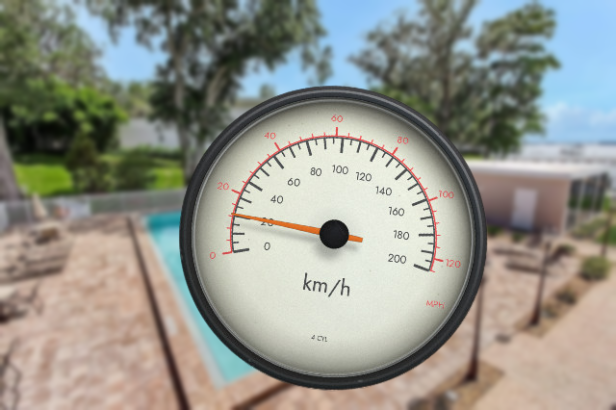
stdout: 20 km/h
